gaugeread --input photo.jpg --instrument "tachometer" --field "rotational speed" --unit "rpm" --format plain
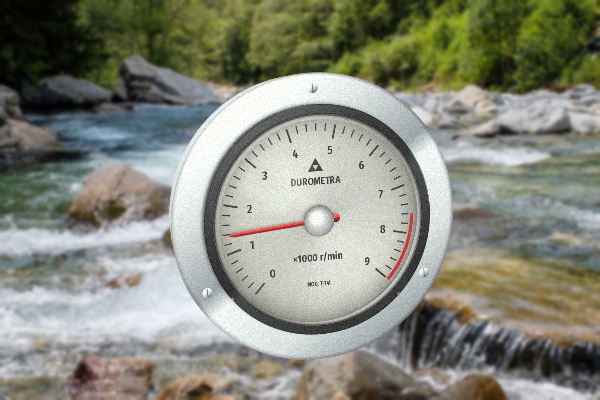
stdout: 1400 rpm
